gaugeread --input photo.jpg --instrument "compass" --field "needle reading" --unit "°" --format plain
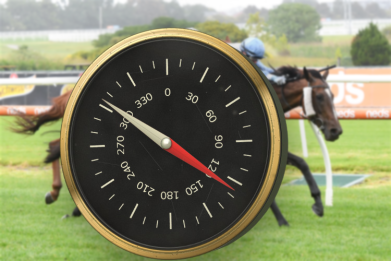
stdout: 125 °
